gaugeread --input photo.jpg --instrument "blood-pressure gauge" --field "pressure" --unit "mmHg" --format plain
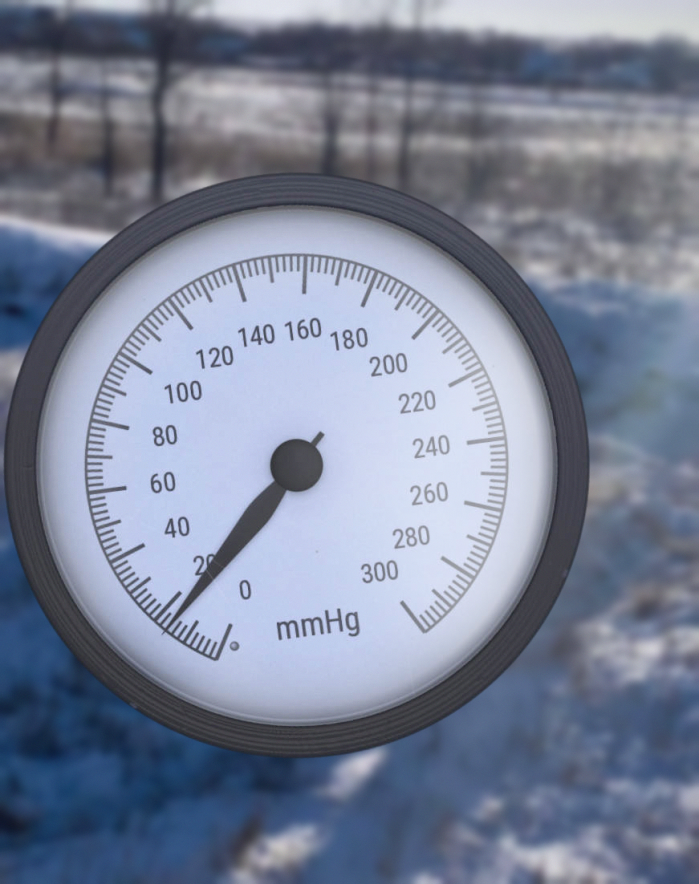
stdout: 16 mmHg
